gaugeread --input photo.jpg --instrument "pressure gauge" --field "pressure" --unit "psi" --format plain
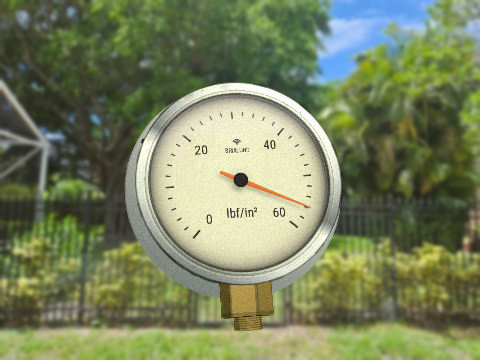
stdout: 56 psi
